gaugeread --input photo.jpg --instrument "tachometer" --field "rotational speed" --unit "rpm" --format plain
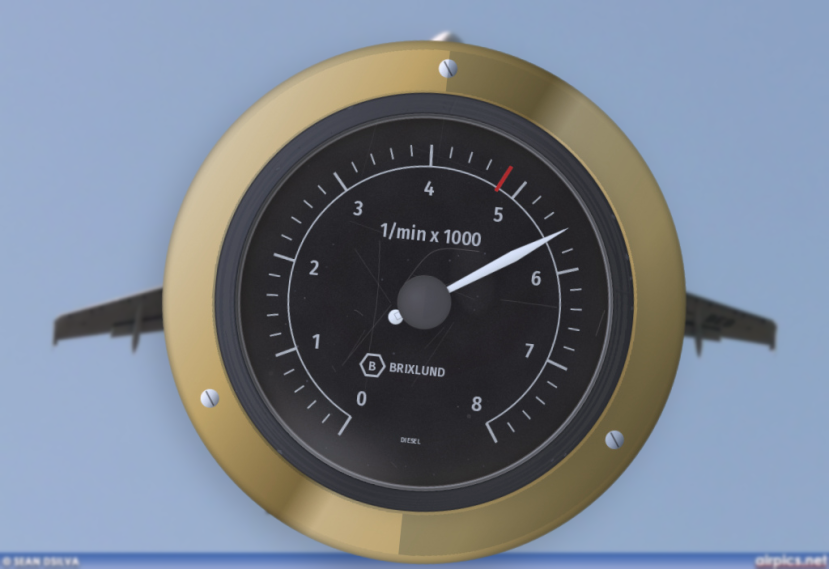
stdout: 5600 rpm
